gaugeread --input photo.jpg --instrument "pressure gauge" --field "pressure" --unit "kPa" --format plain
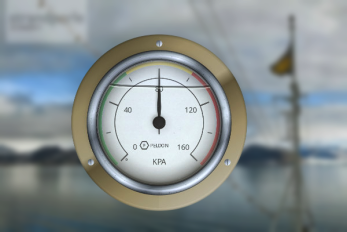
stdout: 80 kPa
